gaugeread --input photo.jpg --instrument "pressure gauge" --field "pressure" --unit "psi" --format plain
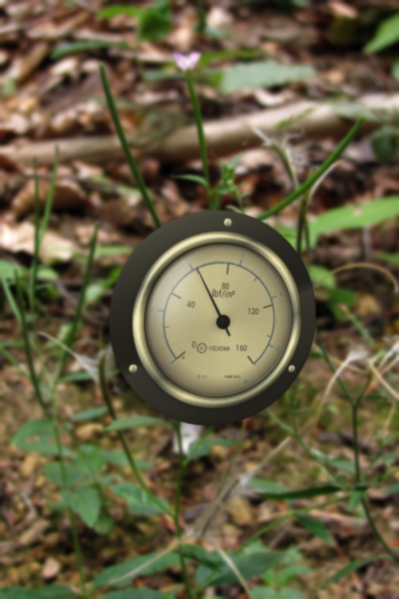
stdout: 60 psi
